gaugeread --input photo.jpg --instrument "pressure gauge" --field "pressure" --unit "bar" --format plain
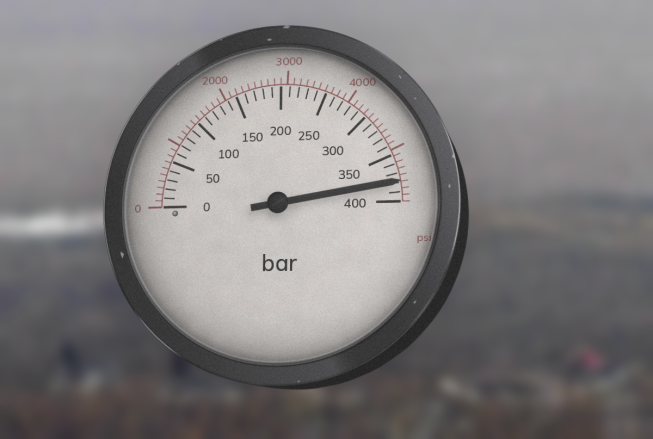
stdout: 380 bar
